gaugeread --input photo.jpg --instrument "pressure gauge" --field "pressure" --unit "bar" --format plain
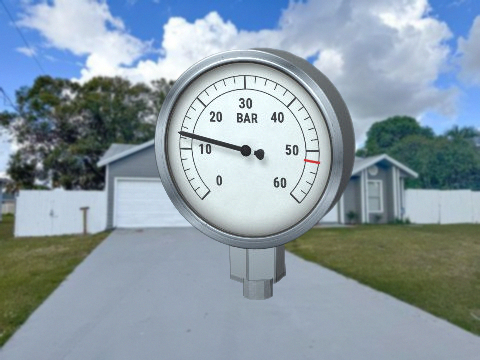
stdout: 13 bar
